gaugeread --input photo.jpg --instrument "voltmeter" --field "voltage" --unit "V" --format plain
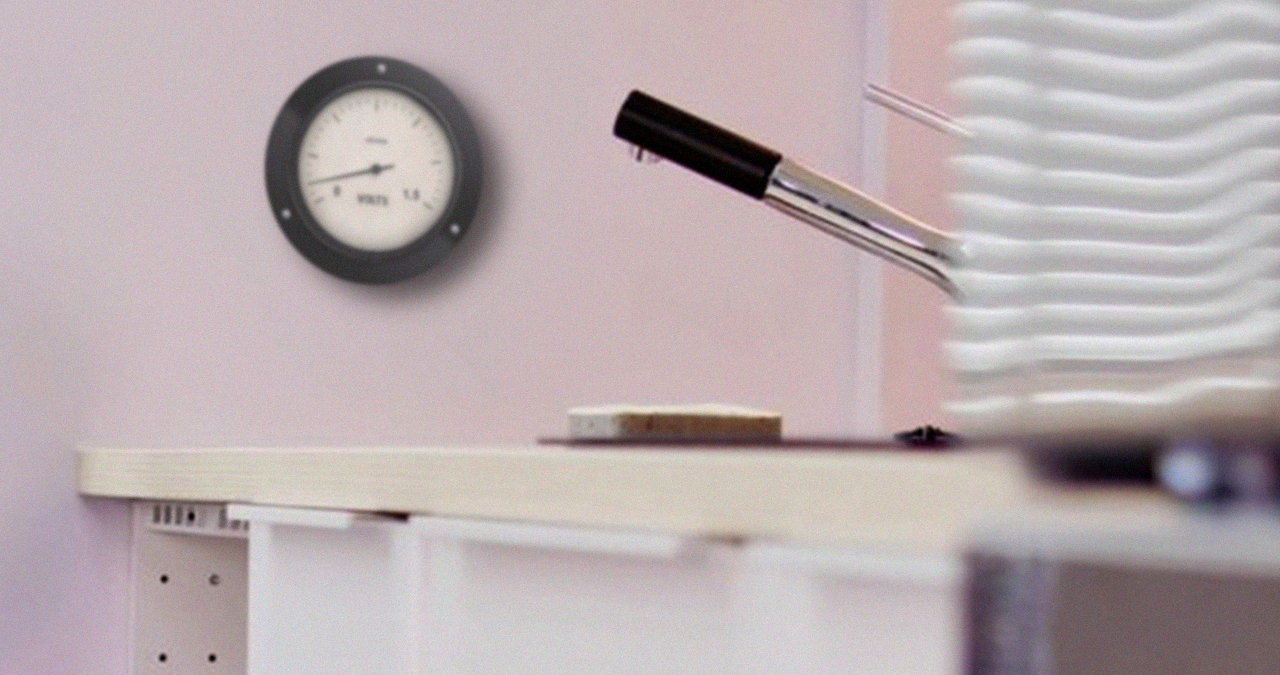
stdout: 0.1 V
